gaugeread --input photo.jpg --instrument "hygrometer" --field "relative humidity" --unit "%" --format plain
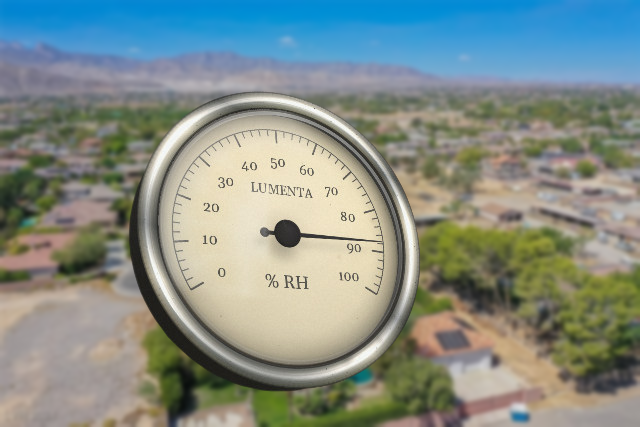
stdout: 88 %
